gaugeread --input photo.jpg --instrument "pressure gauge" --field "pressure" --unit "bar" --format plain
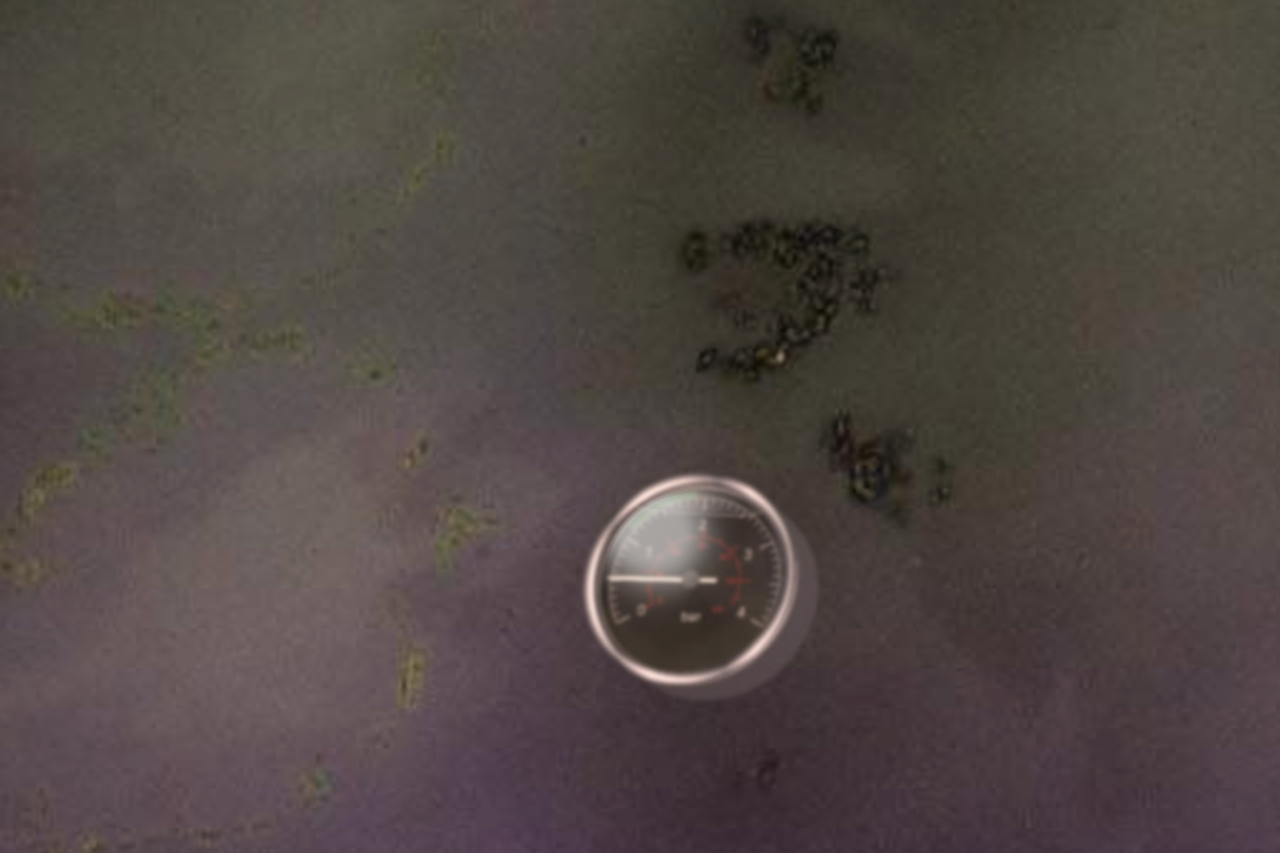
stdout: 0.5 bar
